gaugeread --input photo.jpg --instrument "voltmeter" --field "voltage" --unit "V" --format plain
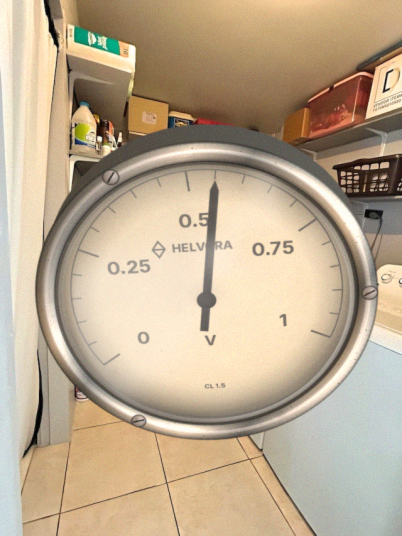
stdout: 0.55 V
